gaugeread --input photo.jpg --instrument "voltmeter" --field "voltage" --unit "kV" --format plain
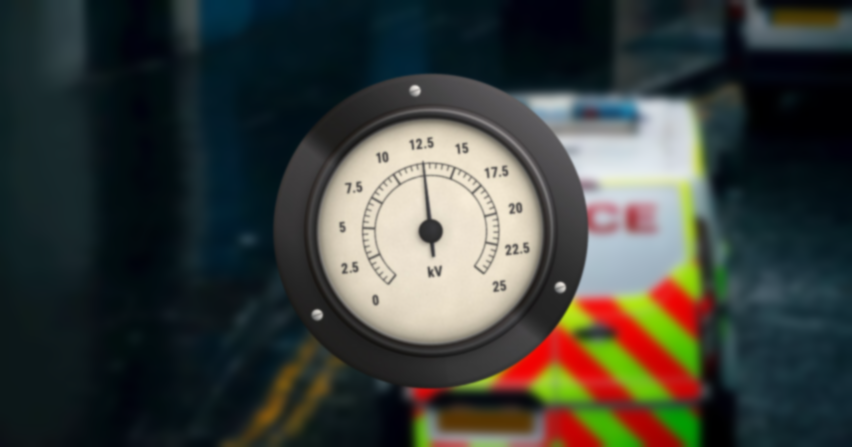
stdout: 12.5 kV
